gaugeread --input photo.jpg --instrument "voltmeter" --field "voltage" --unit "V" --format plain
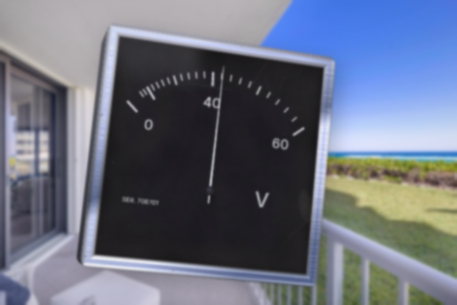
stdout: 42 V
